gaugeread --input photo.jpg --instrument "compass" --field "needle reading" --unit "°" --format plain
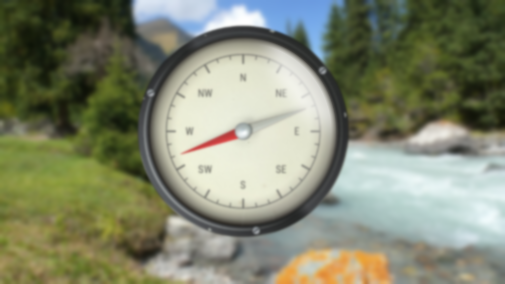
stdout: 250 °
